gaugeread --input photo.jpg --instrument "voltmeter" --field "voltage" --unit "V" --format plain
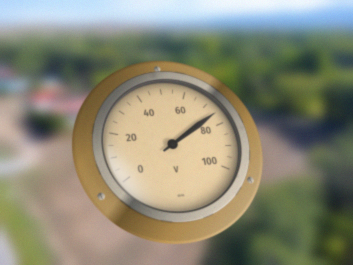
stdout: 75 V
